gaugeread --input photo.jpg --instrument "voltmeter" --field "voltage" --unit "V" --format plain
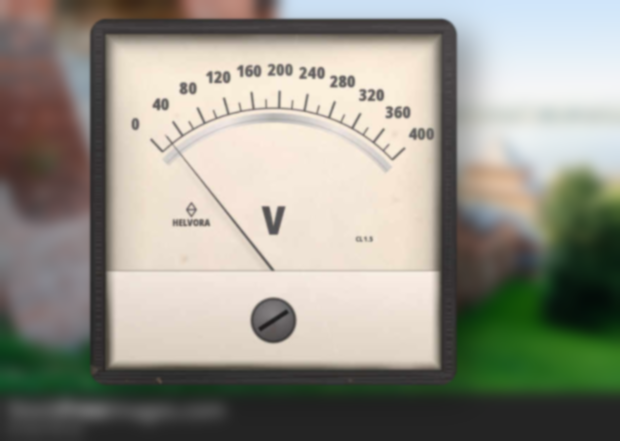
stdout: 20 V
